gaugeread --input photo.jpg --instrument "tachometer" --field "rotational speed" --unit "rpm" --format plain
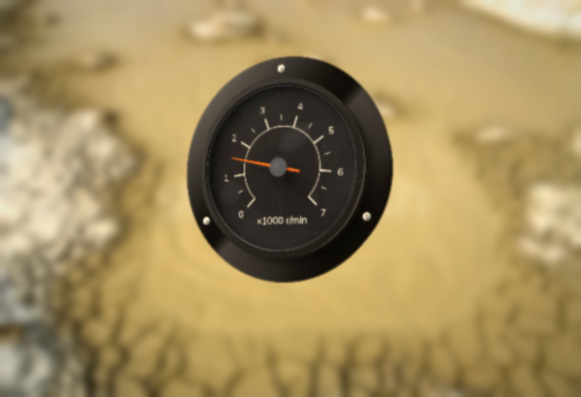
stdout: 1500 rpm
